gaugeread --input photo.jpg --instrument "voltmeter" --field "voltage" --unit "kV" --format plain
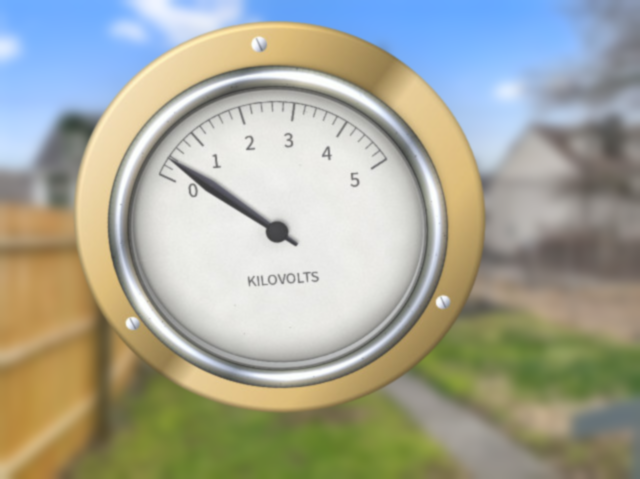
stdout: 0.4 kV
